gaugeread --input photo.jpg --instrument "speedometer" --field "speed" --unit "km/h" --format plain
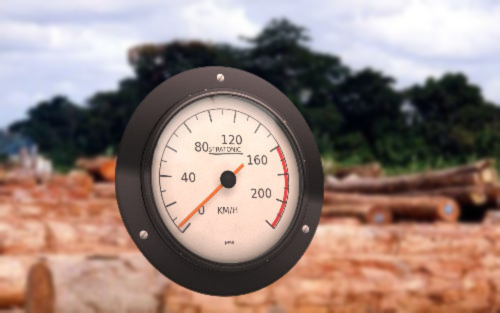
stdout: 5 km/h
